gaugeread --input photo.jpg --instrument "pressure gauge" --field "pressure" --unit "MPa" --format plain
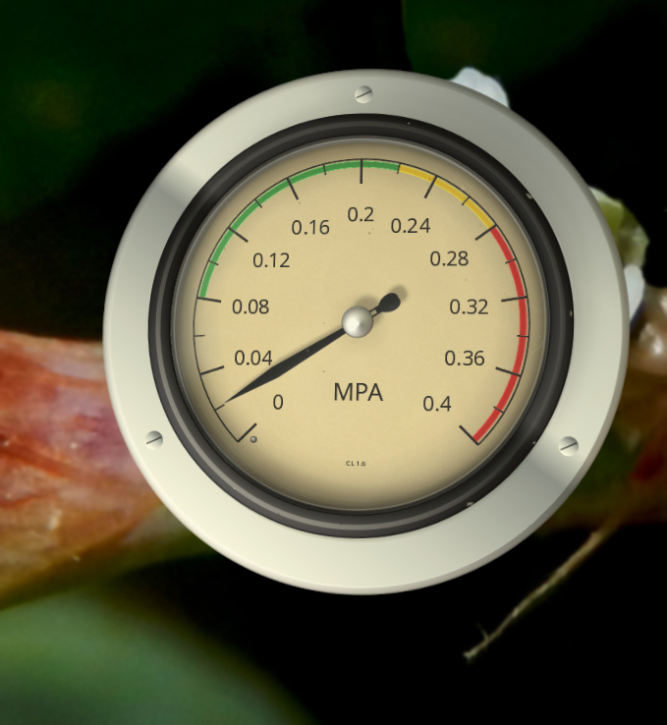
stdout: 0.02 MPa
